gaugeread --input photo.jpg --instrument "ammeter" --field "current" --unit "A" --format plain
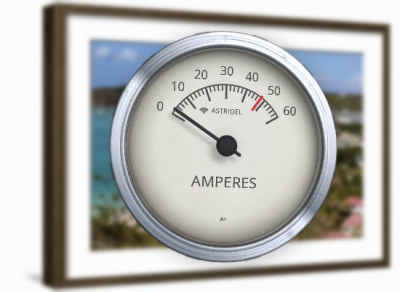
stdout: 2 A
